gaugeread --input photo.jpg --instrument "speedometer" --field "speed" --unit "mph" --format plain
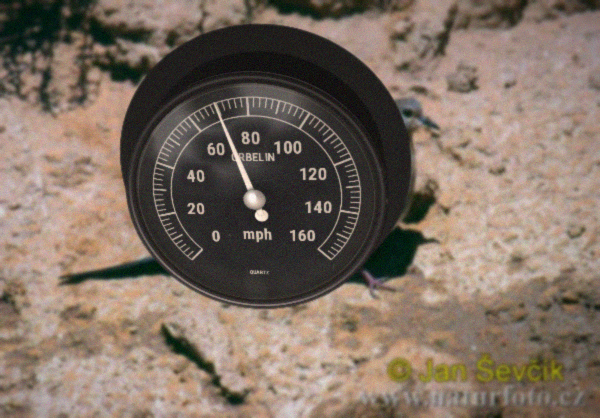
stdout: 70 mph
